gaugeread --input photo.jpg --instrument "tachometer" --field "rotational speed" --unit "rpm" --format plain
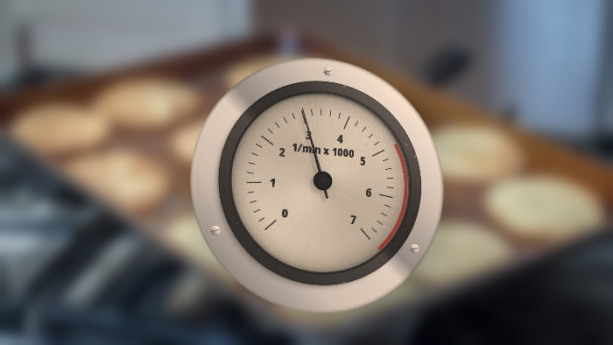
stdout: 3000 rpm
